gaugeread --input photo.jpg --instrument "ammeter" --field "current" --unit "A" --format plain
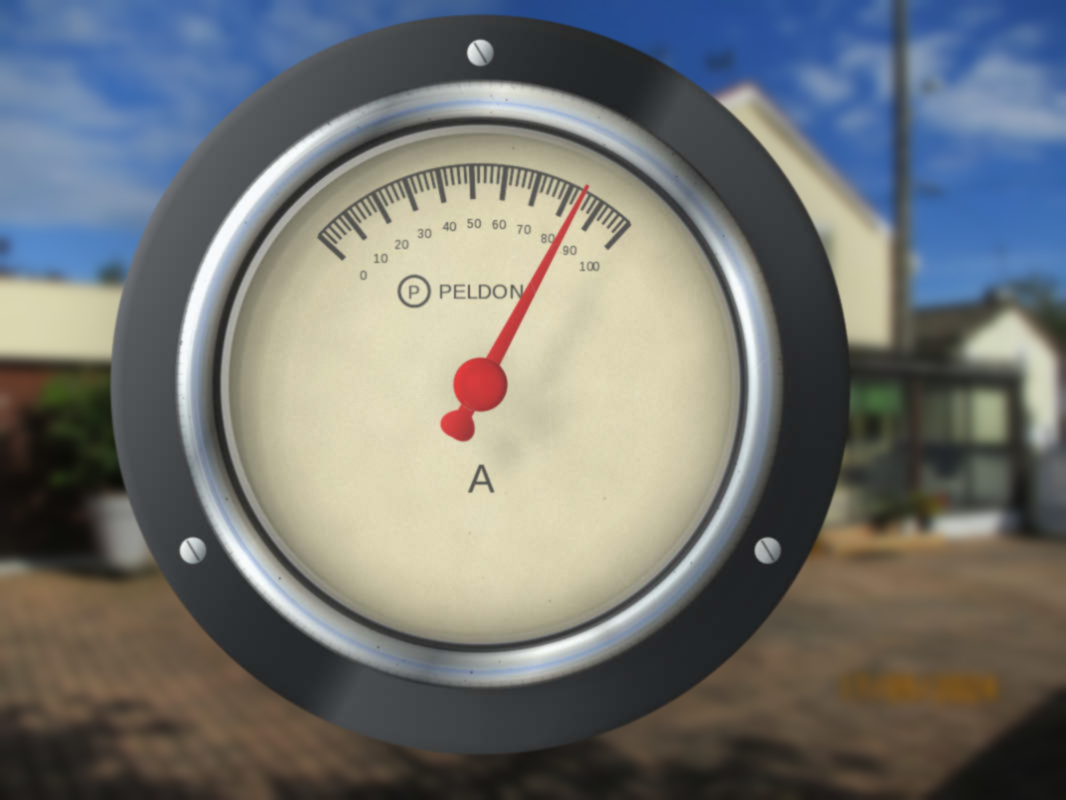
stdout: 84 A
